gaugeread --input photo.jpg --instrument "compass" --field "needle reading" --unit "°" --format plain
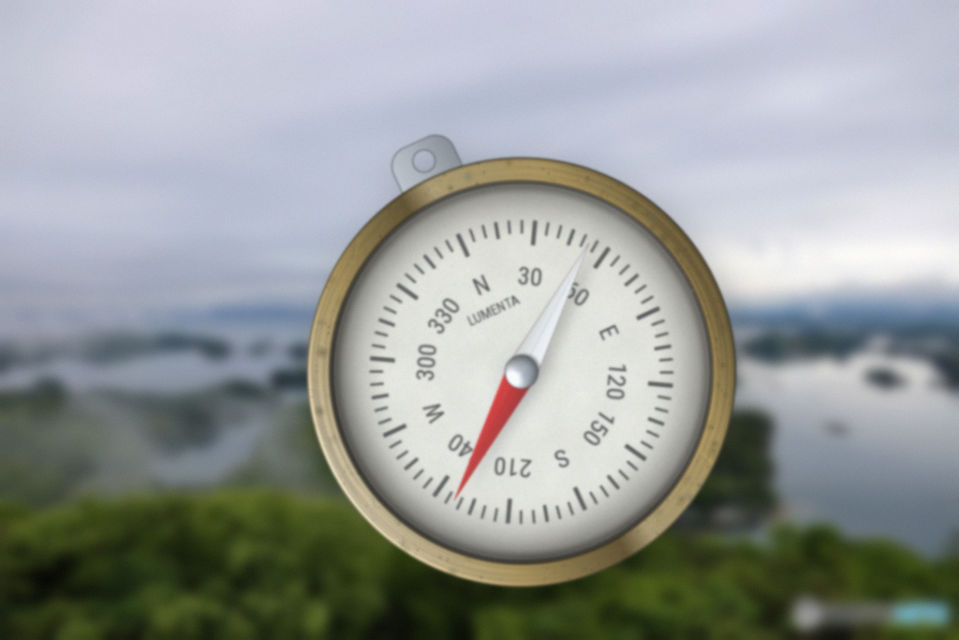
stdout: 232.5 °
